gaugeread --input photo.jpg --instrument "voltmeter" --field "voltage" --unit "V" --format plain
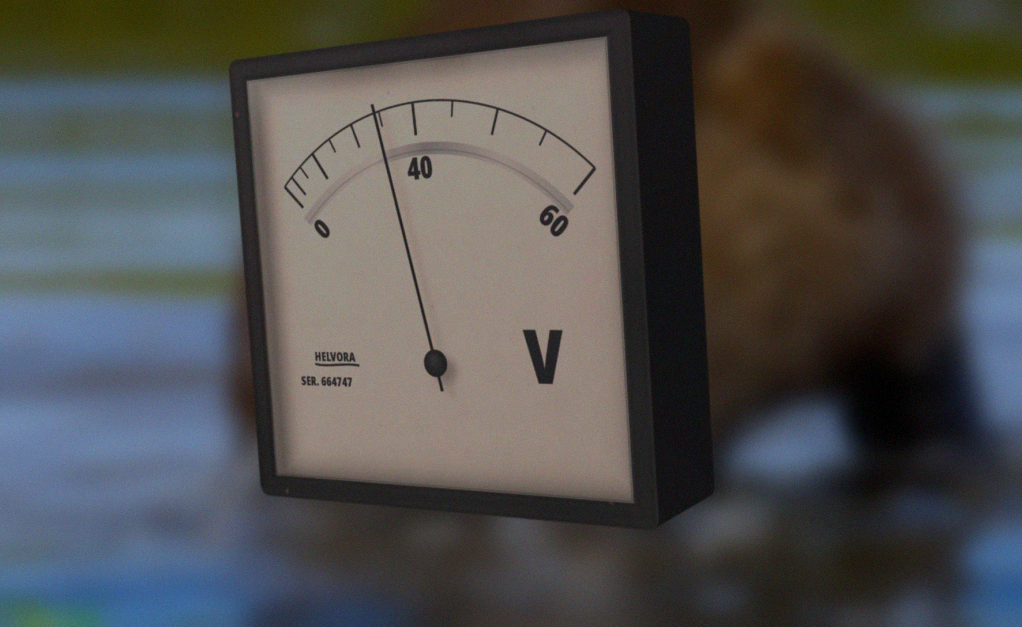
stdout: 35 V
